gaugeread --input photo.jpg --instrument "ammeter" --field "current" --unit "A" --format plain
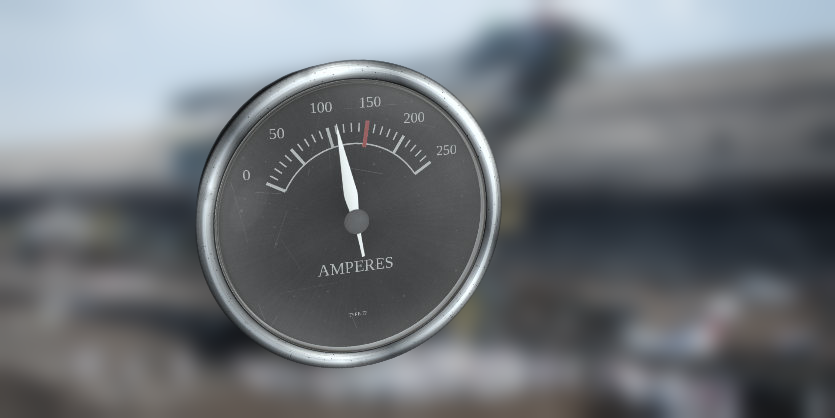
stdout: 110 A
